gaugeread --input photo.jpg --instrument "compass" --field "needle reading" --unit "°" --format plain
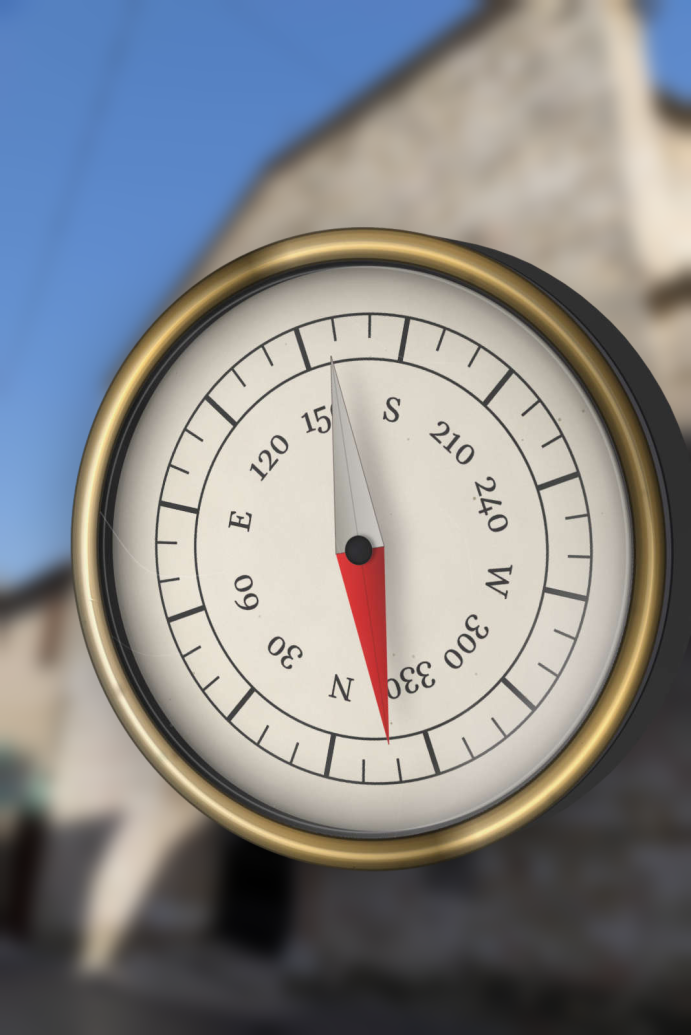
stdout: 340 °
